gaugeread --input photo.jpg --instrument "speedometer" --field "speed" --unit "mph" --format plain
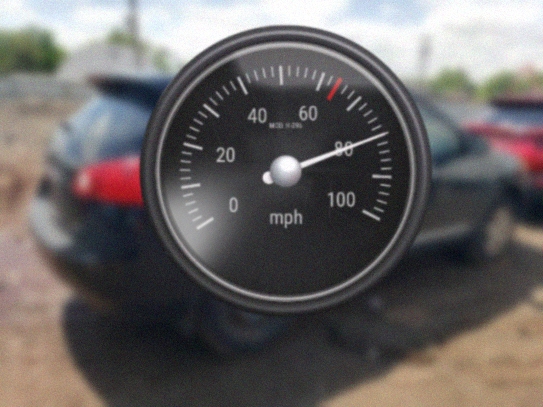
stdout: 80 mph
